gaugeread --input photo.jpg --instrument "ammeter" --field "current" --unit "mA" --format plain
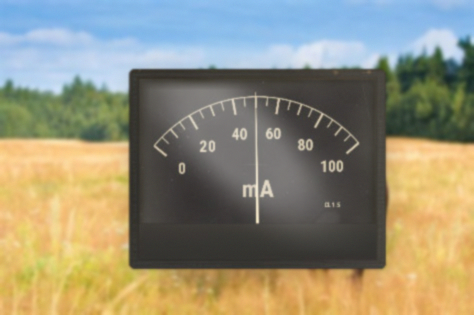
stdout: 50 mA
